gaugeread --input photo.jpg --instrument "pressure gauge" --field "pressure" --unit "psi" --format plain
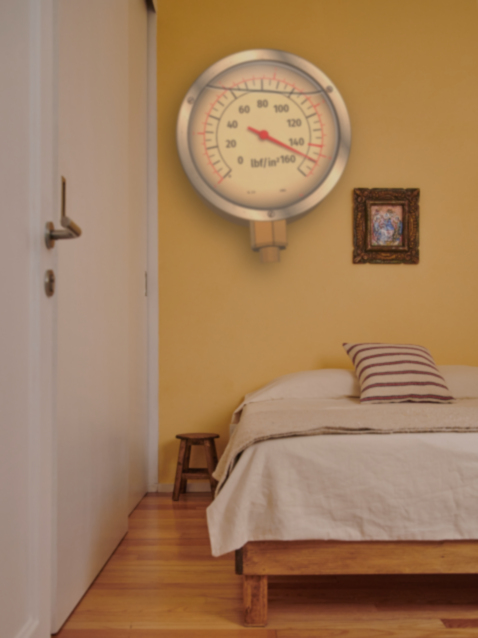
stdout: 150 psi
